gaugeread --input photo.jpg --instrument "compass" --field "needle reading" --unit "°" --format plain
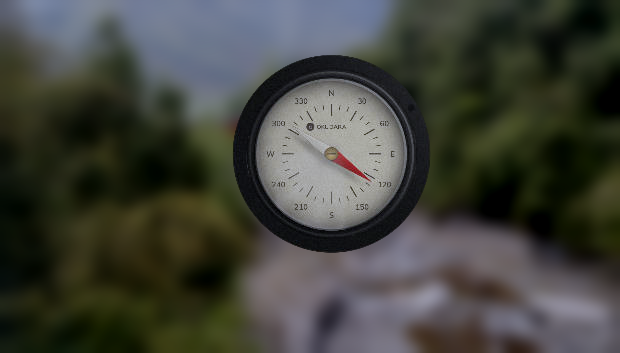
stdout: 125 °
